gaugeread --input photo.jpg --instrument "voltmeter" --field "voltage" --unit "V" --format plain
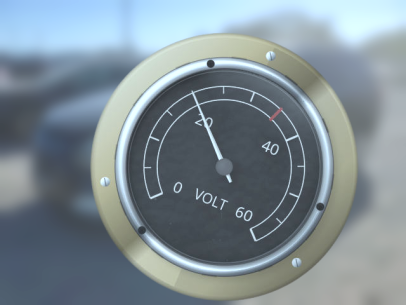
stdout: 20 V
